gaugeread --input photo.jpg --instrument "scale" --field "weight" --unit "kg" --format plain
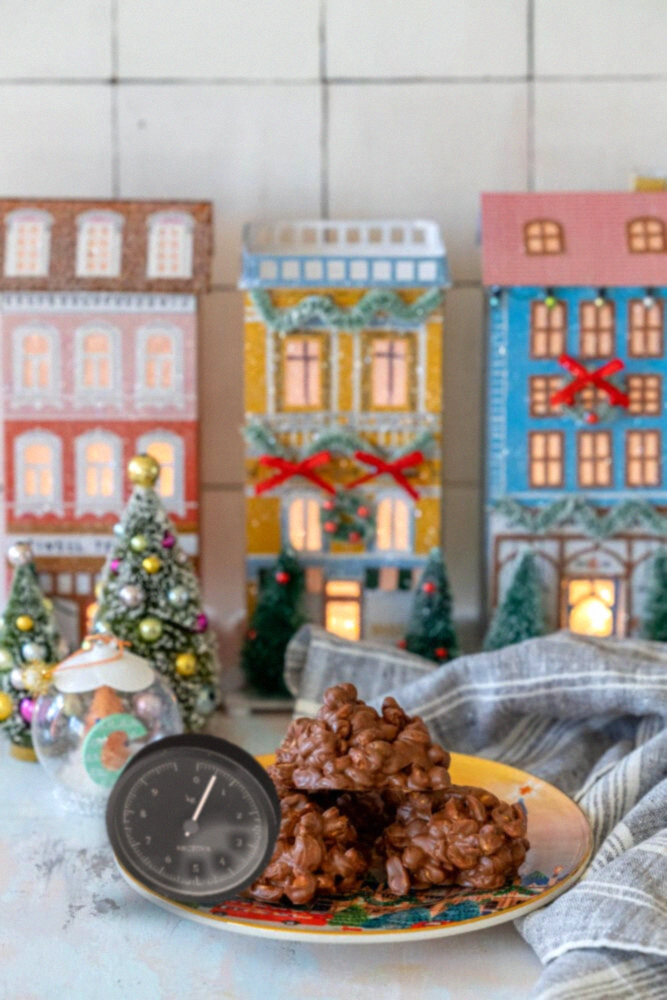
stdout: 0.5 kg
